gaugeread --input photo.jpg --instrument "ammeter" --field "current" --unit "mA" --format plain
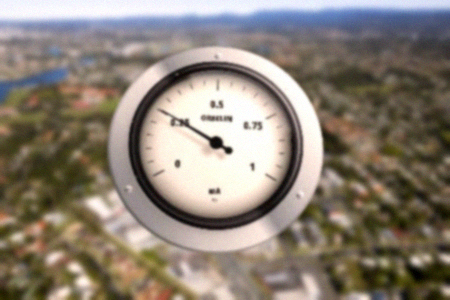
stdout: 0.25 mA
